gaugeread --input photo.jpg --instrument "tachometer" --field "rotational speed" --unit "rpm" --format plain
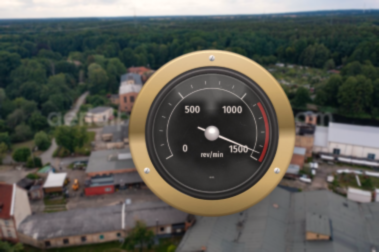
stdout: 1450 rpm
